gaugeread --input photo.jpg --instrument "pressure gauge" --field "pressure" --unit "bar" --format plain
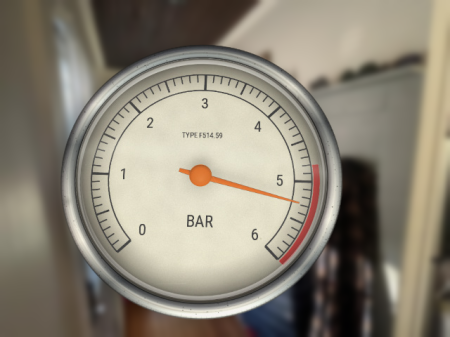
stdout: 5.3 bar
